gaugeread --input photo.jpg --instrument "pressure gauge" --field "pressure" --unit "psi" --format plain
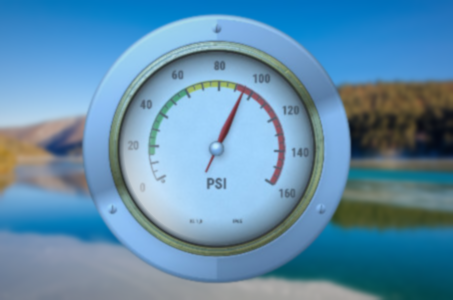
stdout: 95 psi
